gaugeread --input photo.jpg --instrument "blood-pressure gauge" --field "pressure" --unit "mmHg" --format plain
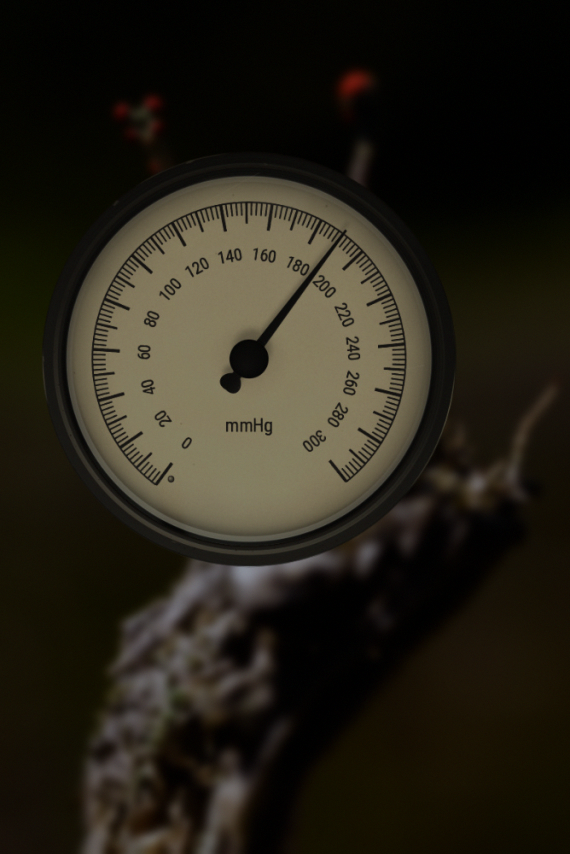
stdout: 190 mmHg
